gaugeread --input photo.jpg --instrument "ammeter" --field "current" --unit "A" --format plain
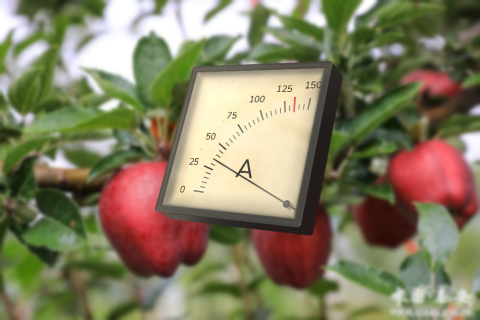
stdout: 35 A
